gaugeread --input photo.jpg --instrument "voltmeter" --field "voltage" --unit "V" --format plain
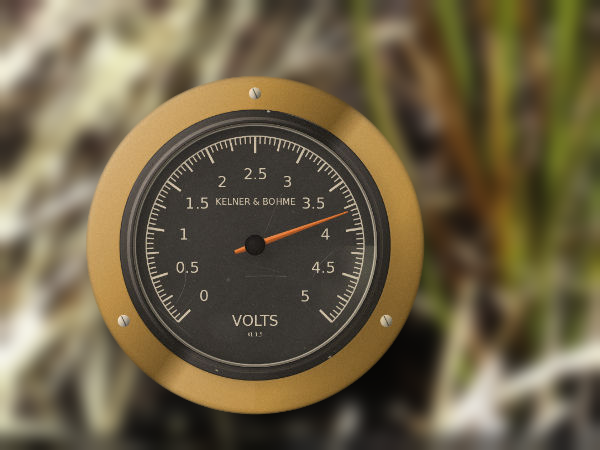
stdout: 3.8 V
